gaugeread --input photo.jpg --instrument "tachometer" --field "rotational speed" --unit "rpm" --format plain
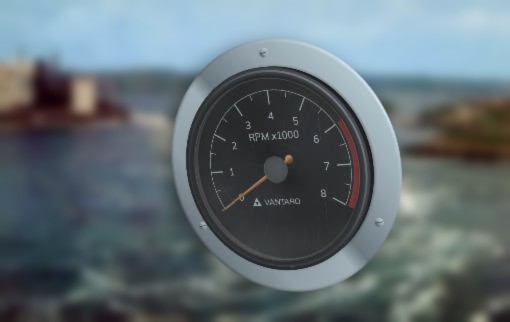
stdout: 0 rpm
